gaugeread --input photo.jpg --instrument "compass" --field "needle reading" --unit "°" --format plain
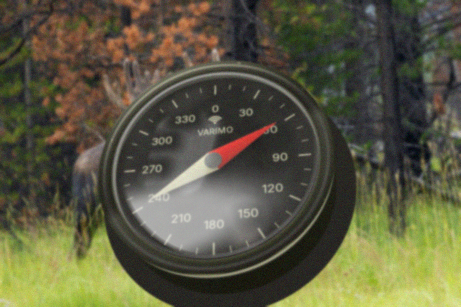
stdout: 60 °
